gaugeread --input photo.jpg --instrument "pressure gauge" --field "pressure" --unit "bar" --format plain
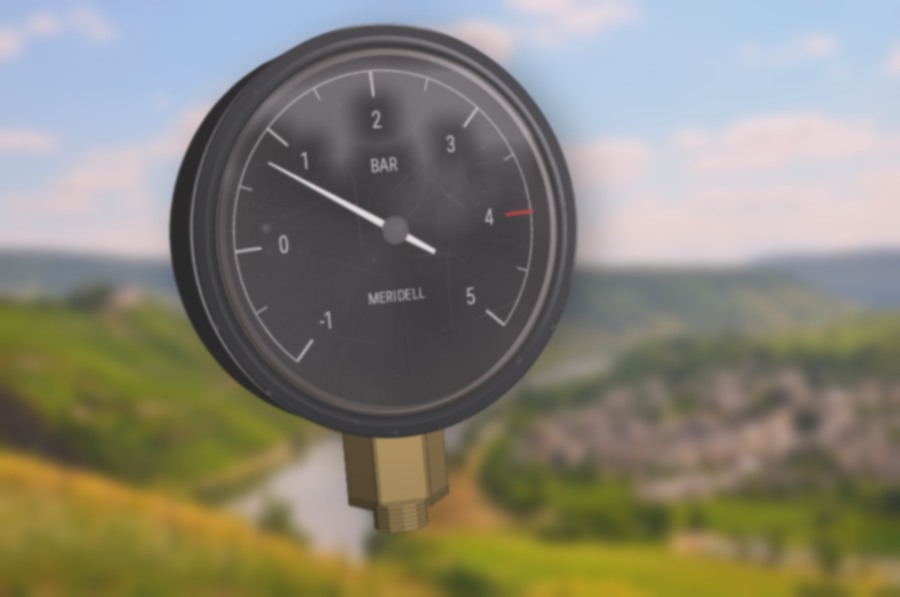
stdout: 0.75 bar
